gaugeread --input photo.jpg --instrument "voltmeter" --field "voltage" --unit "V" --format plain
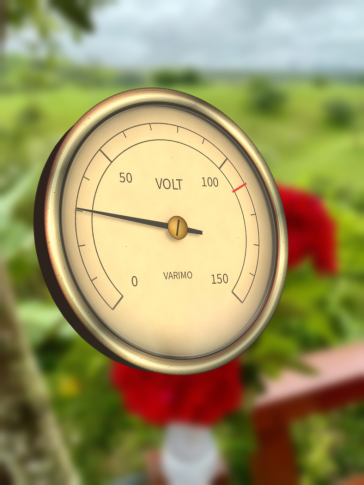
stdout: 30 V
